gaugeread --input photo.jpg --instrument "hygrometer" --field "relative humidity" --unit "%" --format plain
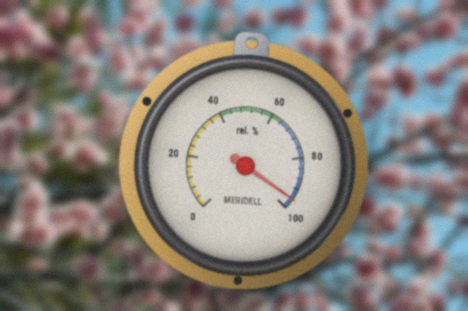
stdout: 96 %
